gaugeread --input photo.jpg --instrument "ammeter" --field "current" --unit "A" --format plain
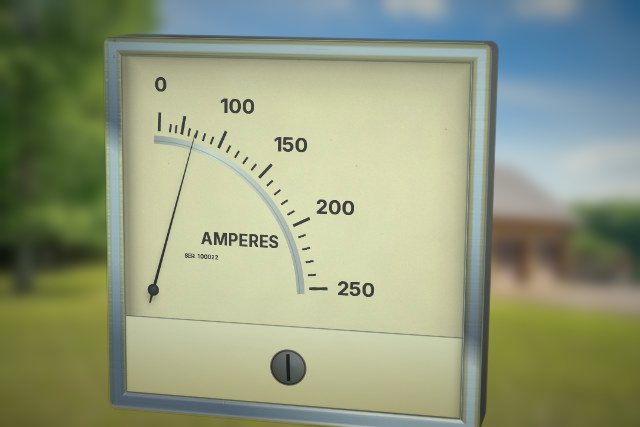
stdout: 70 A
